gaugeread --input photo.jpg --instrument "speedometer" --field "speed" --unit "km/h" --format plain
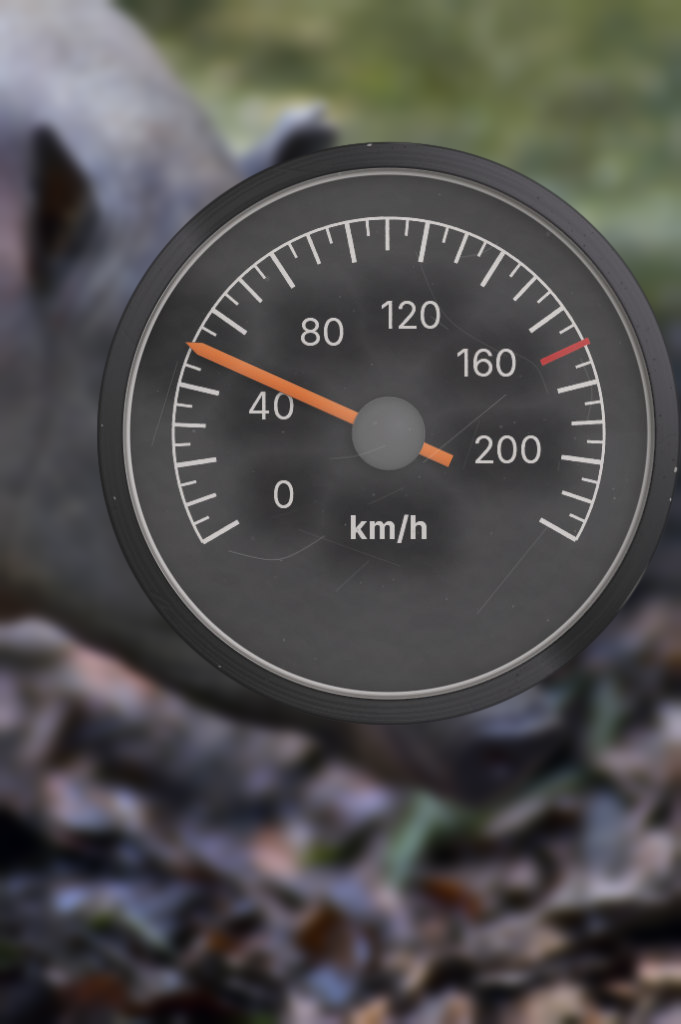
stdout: 50 km/h
